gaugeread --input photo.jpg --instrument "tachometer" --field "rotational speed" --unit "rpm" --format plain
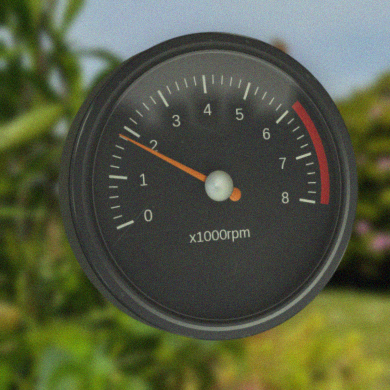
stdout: 1800 rpm
